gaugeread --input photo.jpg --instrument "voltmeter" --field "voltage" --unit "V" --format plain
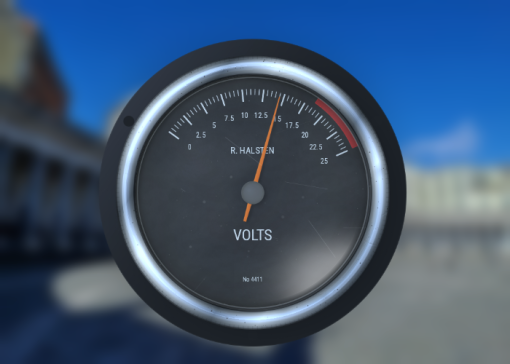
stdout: 14.5 V
